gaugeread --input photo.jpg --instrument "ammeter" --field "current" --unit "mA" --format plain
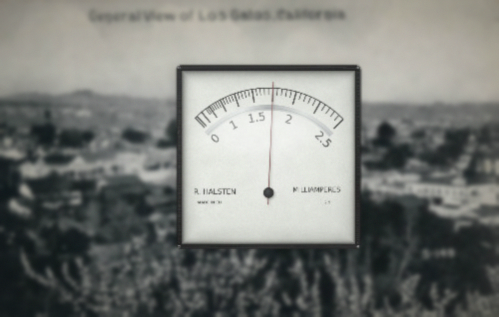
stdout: 1.75 mA
